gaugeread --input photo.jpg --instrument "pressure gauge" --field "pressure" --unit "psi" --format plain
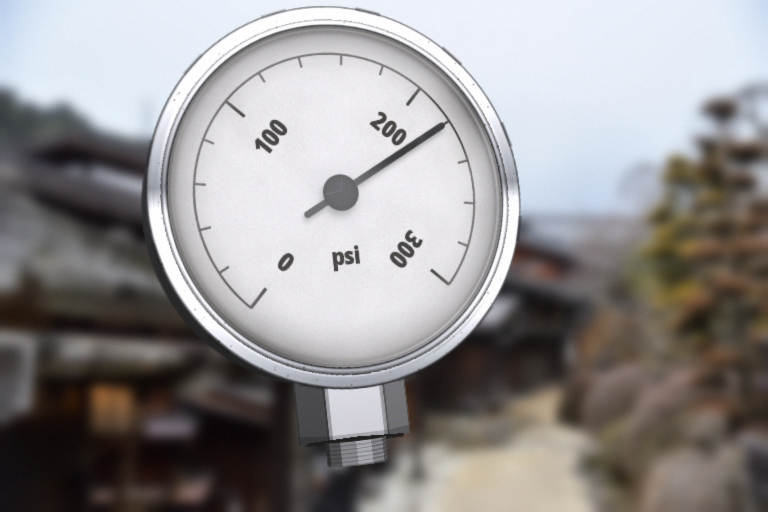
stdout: 220 psi
